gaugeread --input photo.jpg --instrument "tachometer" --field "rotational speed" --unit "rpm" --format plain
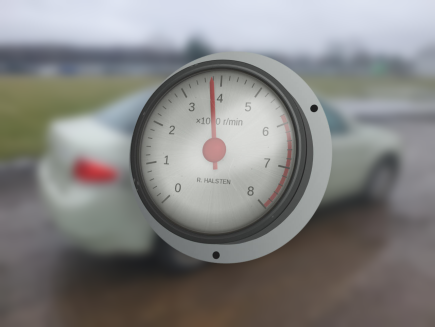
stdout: 3800 rpm
